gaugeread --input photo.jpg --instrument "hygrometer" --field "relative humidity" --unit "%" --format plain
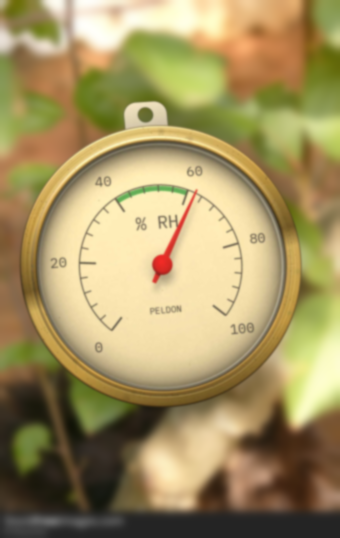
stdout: 62 %
